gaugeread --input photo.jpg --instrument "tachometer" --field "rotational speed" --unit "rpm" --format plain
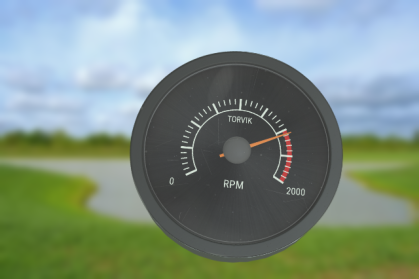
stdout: 1550 rpm
